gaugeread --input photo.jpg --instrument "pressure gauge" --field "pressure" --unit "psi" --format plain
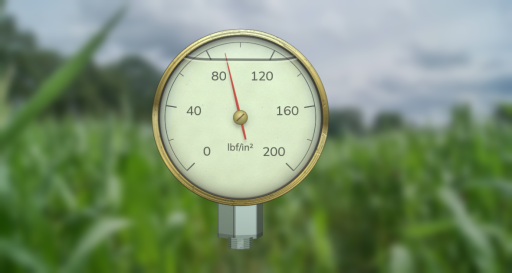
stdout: 90 psi
